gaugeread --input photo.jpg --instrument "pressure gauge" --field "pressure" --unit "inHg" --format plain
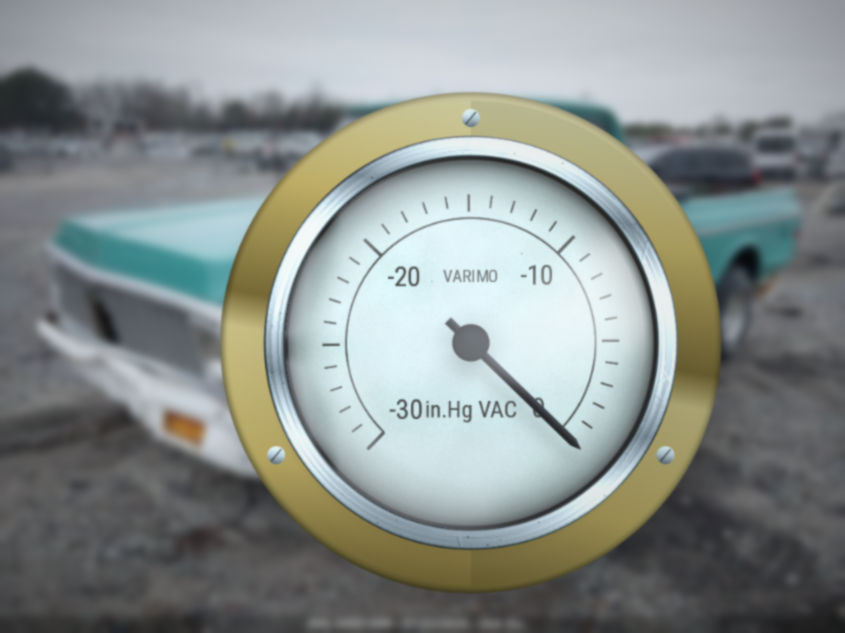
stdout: 0 inHg
